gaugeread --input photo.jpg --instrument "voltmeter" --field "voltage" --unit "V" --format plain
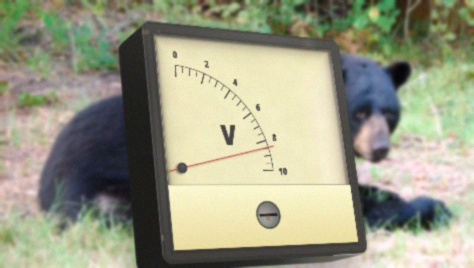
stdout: 8.5 V
